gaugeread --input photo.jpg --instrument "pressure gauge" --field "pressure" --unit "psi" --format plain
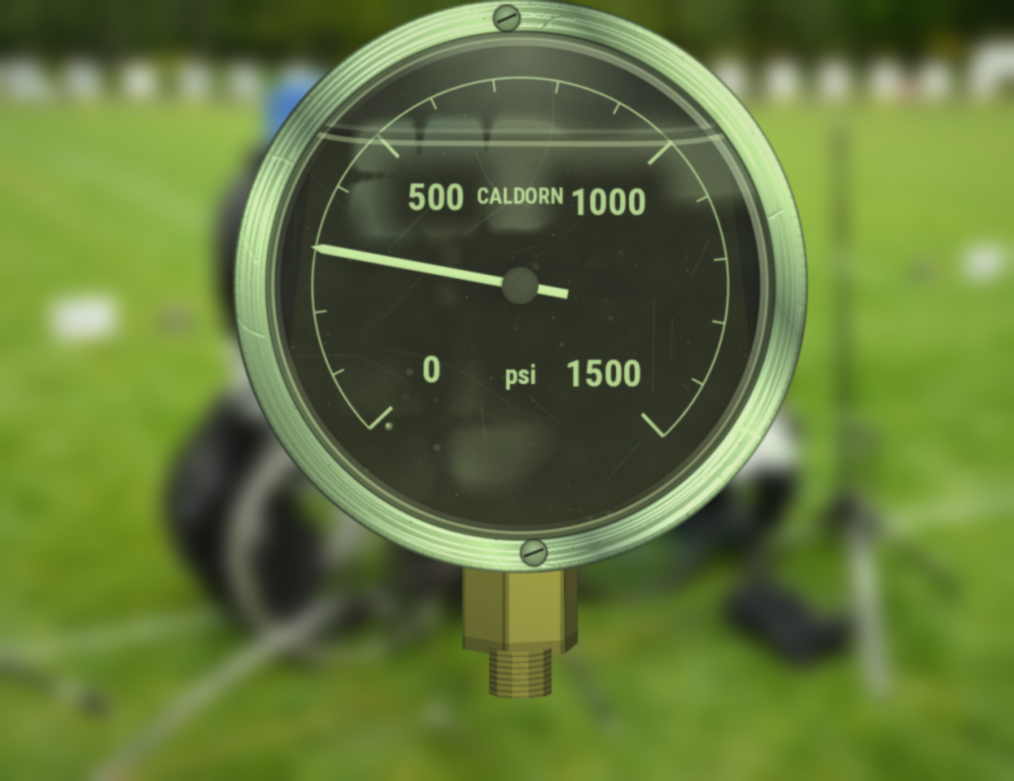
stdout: 300 psi
